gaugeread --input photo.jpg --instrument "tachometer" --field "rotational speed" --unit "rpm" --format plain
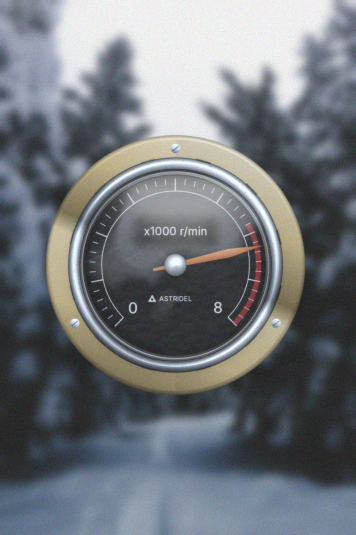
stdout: 6300 rpm
